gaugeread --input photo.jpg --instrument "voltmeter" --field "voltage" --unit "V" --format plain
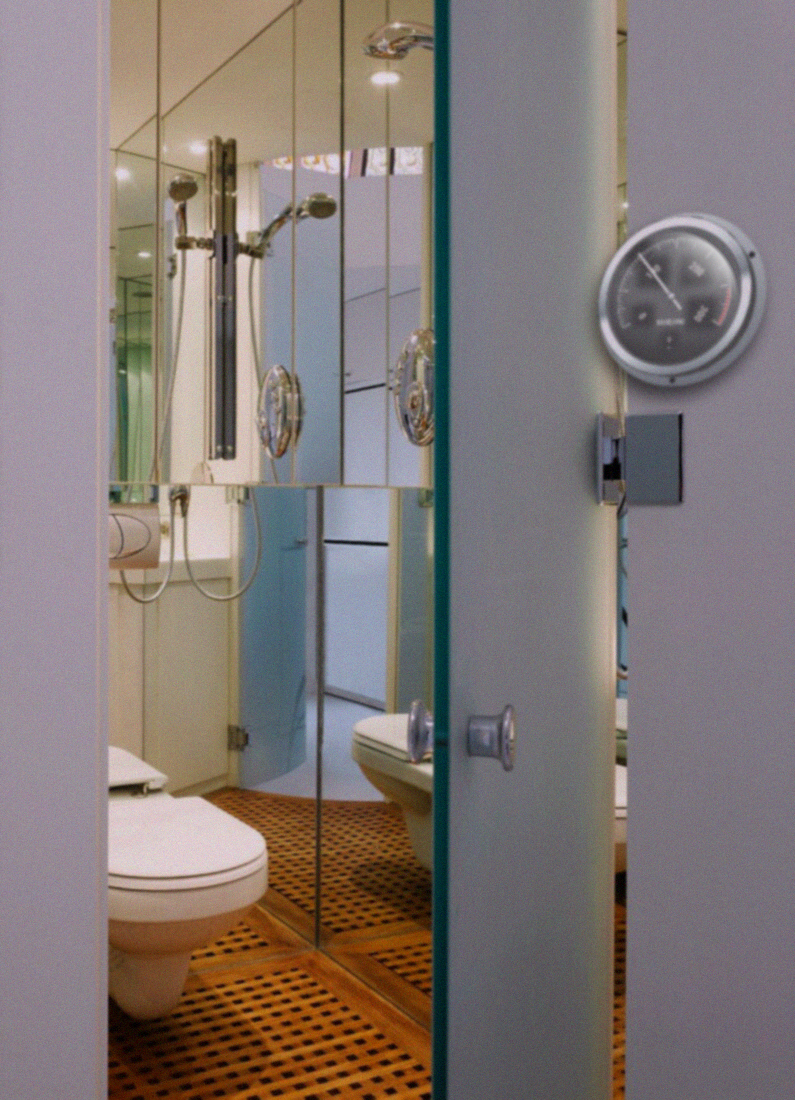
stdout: 100 V
